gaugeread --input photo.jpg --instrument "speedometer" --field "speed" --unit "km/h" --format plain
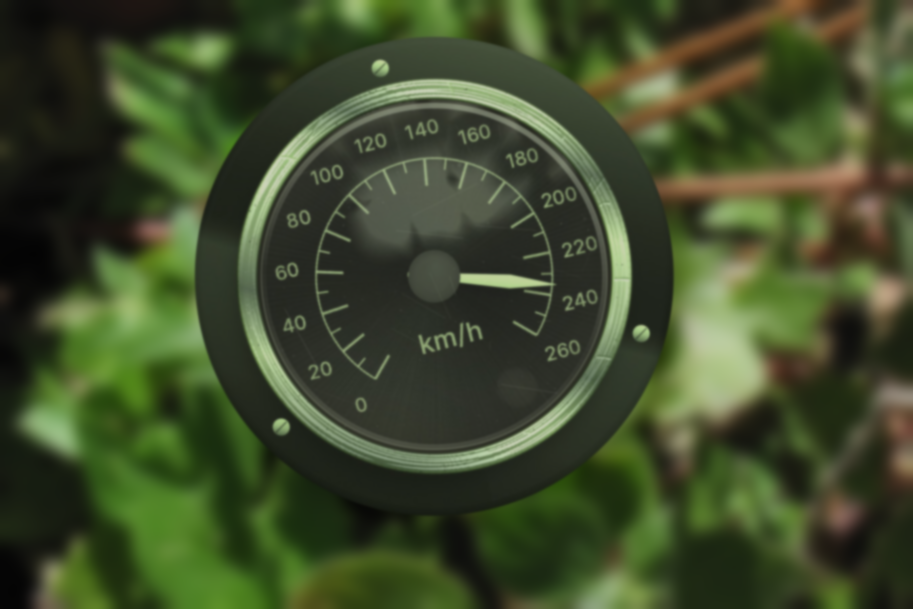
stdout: 235 km/h
